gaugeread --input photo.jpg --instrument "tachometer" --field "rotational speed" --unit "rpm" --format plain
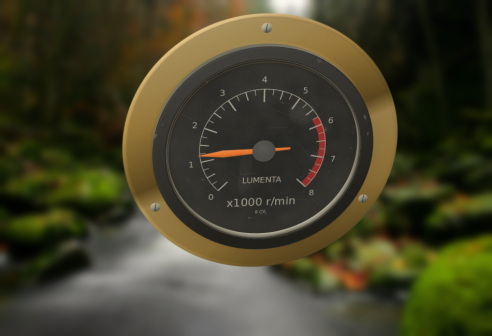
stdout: 1250 rpm
